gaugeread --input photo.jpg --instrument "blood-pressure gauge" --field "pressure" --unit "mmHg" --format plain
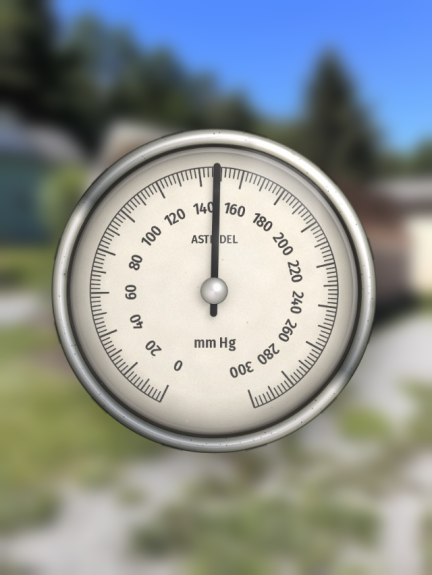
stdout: 148 mmHg
